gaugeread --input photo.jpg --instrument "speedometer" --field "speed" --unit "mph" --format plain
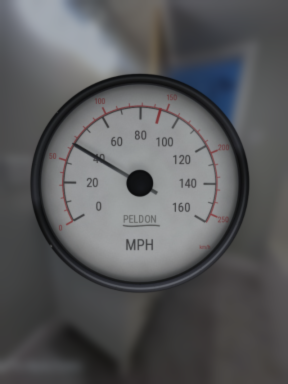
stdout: 40 mph
